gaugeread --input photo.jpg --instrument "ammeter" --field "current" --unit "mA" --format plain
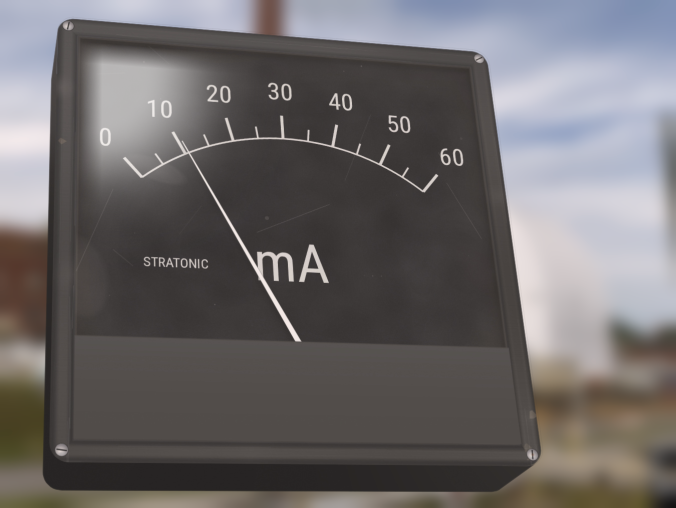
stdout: 10 mA
